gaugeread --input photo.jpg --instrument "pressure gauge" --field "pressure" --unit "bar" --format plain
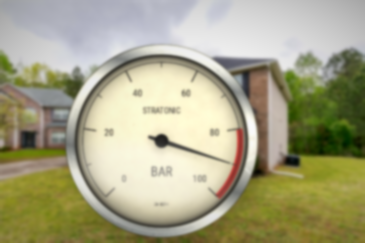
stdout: 90 bar
